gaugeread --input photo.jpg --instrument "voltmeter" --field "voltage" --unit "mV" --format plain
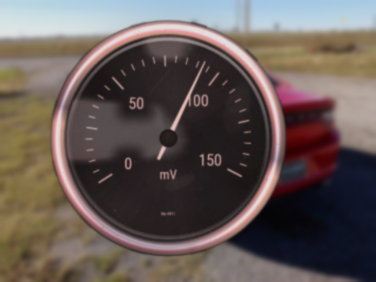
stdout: 92.5 mV
